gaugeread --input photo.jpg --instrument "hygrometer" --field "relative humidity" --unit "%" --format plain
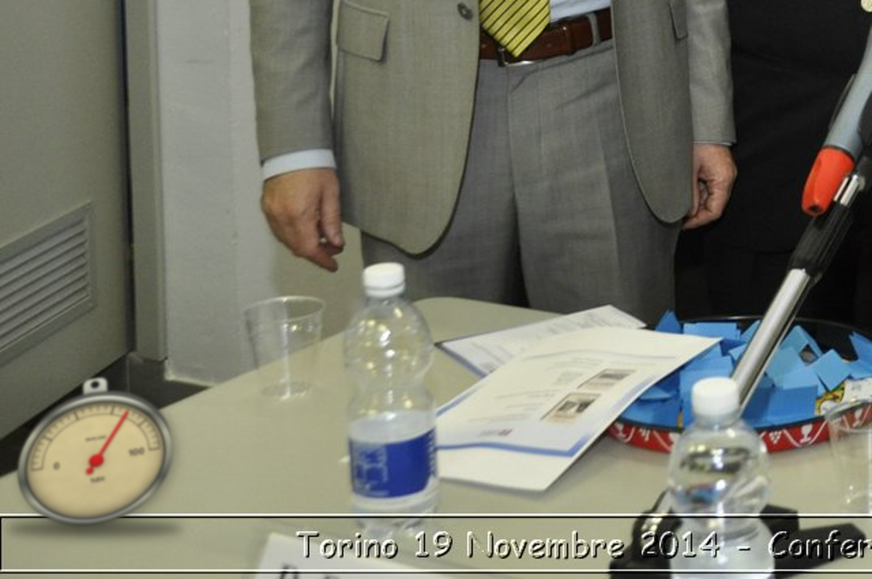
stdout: 68 %
